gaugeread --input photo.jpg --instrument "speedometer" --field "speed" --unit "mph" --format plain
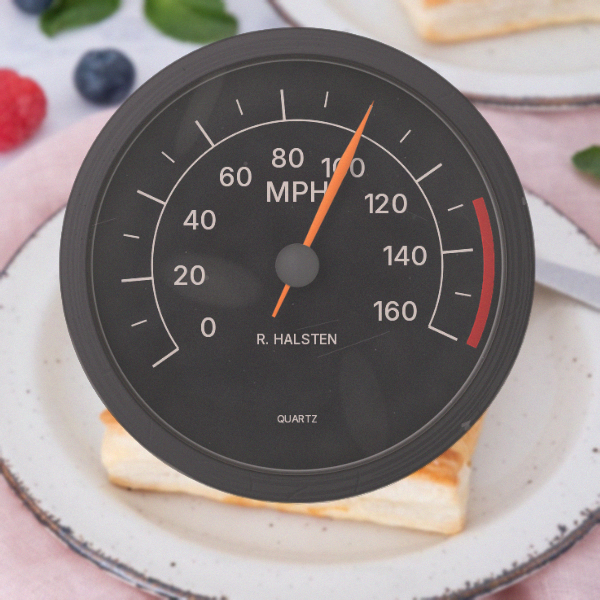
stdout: 100 mph
